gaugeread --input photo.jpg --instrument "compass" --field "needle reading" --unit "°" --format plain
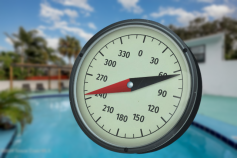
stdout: 245 °
